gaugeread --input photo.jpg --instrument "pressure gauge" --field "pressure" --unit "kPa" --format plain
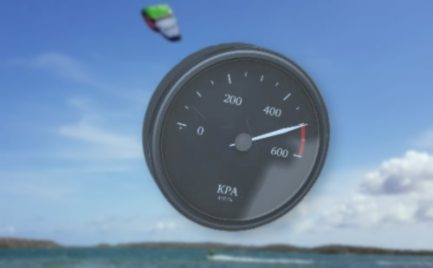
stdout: 500 kPa
